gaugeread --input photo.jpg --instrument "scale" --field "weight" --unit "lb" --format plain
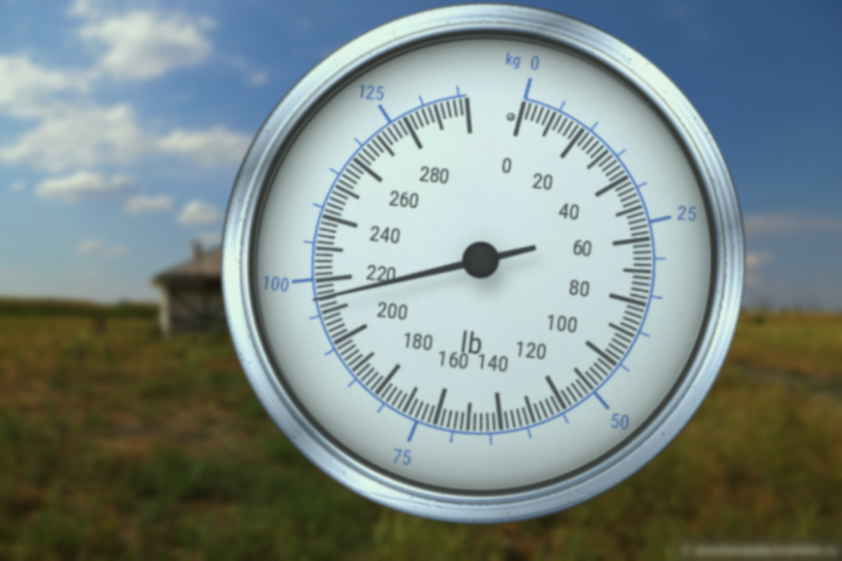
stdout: 214 lb
